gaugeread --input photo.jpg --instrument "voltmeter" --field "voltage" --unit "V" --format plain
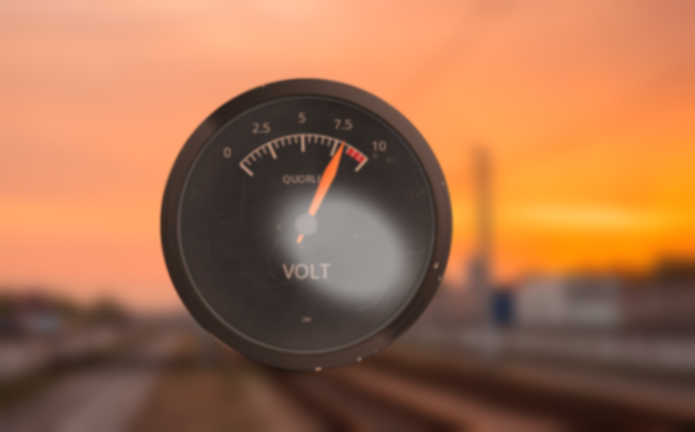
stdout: 8 V
